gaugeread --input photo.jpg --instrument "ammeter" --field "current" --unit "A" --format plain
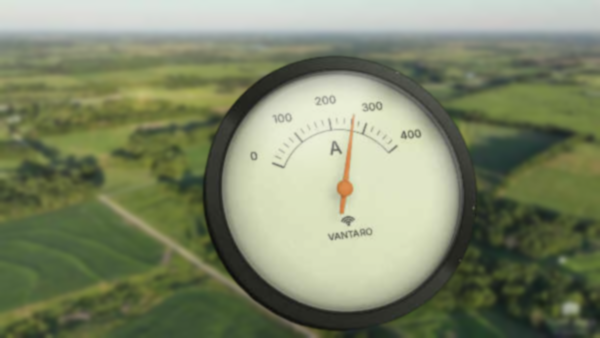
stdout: 260 A
